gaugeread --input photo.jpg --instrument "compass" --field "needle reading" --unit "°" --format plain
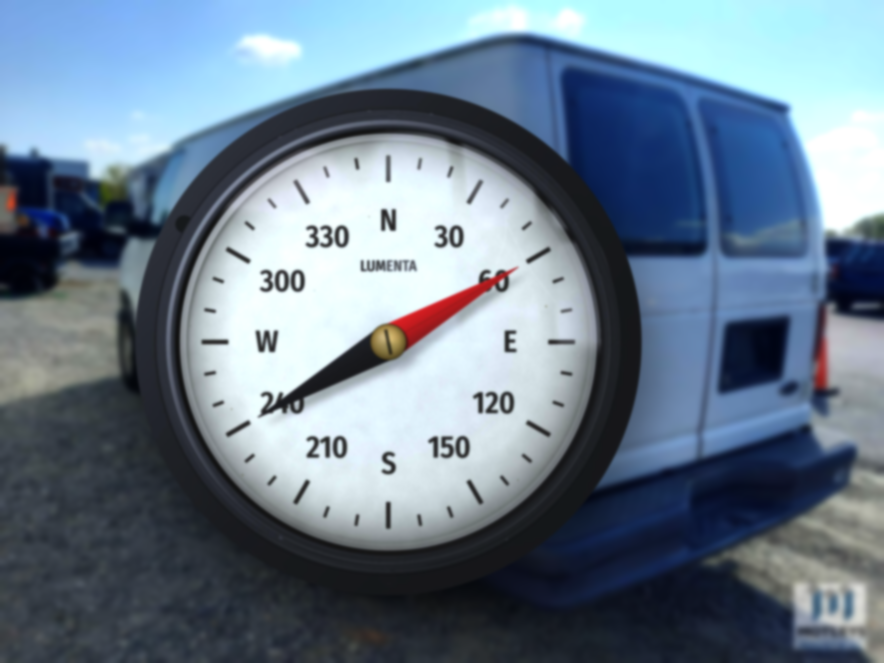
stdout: 60 °
